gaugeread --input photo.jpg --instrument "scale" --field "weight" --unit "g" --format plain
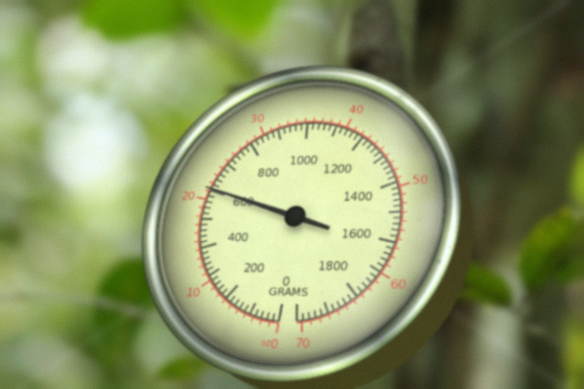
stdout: 600 g
